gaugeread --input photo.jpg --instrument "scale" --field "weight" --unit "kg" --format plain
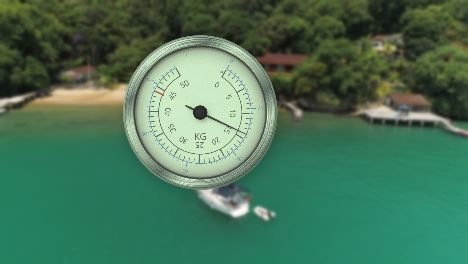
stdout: 14 kg
